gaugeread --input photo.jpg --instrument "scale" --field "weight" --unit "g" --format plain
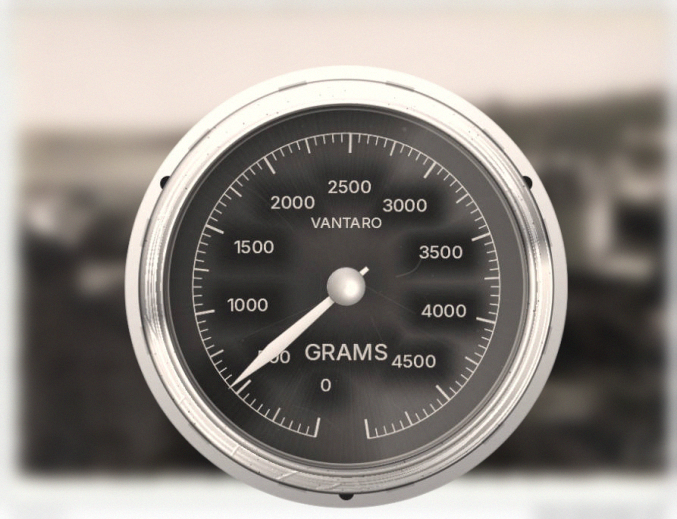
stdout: 550 g
